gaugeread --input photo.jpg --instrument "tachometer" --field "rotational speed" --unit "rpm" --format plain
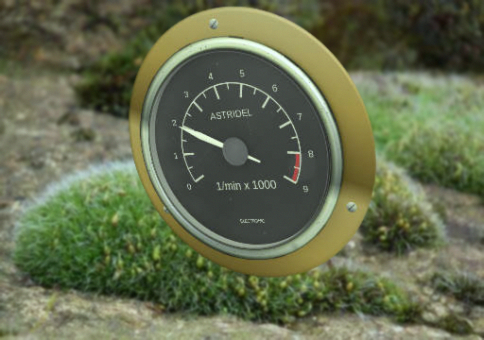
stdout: 2000 rpm
